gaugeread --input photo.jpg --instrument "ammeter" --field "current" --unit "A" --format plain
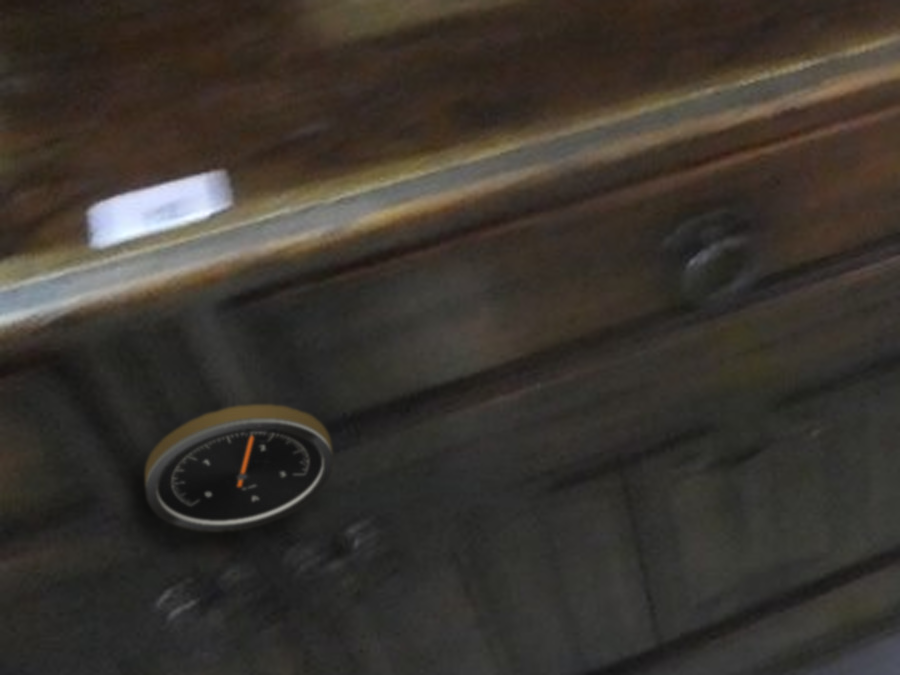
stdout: 1.75 A
